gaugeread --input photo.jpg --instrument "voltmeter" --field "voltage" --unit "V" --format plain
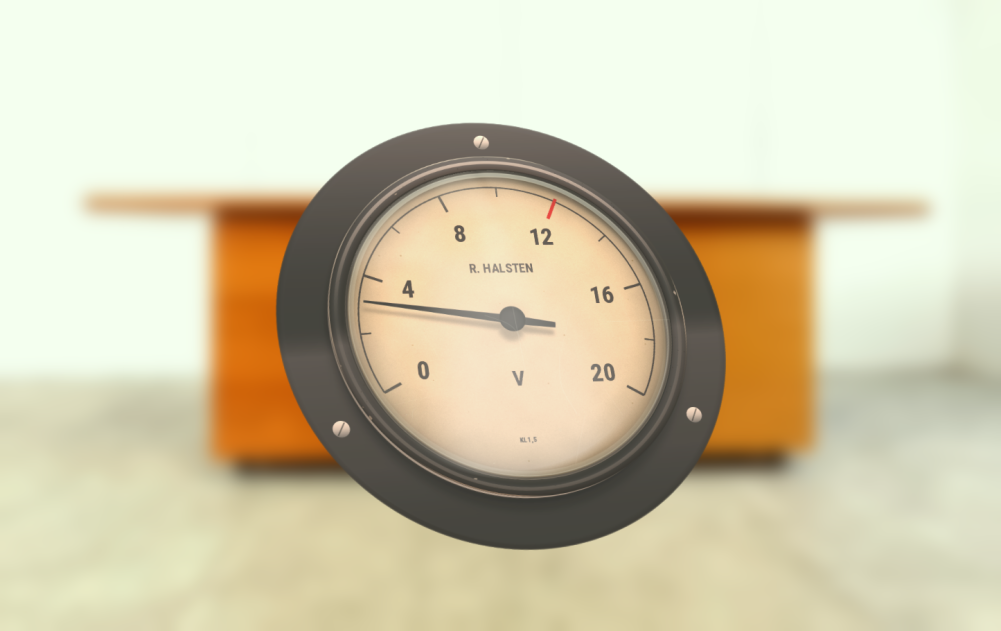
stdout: 3 V
